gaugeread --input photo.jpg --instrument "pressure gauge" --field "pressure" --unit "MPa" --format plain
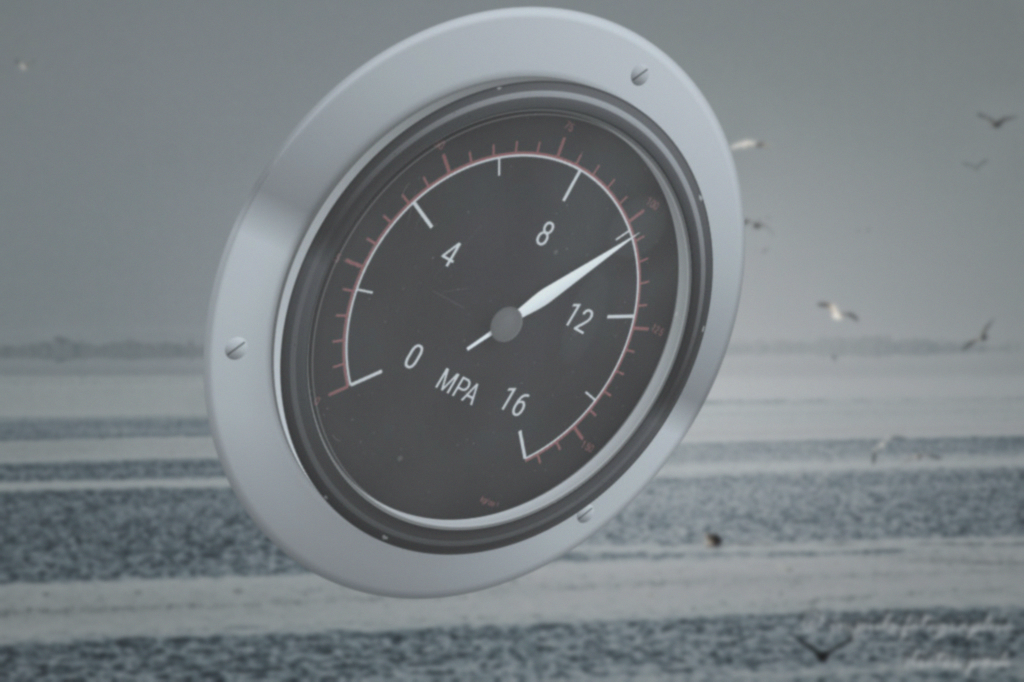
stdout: 10 MPa
